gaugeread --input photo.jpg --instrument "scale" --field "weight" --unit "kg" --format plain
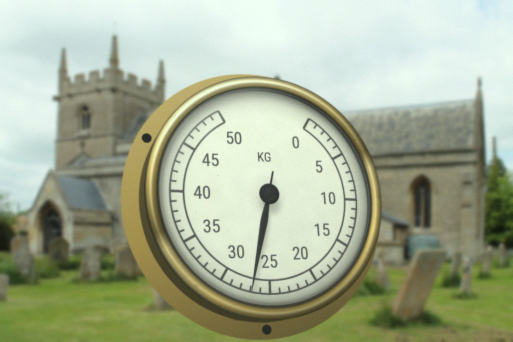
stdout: 27 kg
